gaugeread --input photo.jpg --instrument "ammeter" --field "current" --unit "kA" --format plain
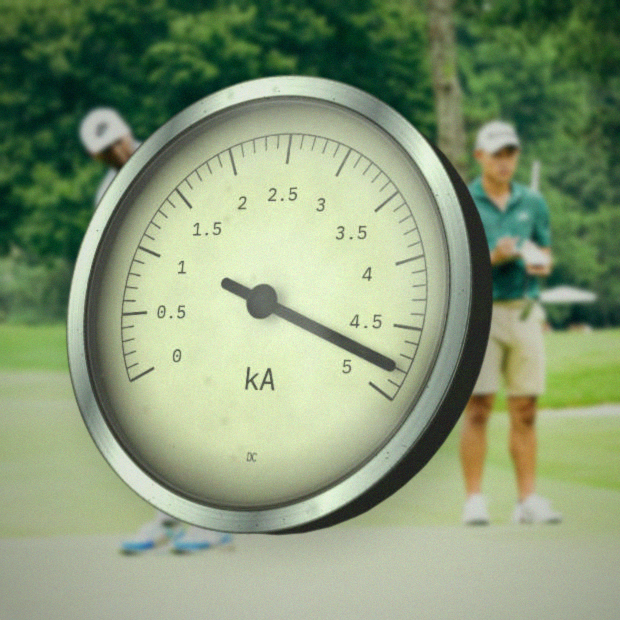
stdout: 4.8 kA
